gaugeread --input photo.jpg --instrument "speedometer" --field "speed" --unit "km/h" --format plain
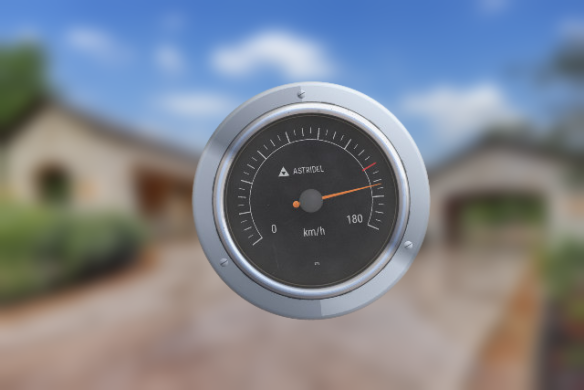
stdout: 152.5 km/h
